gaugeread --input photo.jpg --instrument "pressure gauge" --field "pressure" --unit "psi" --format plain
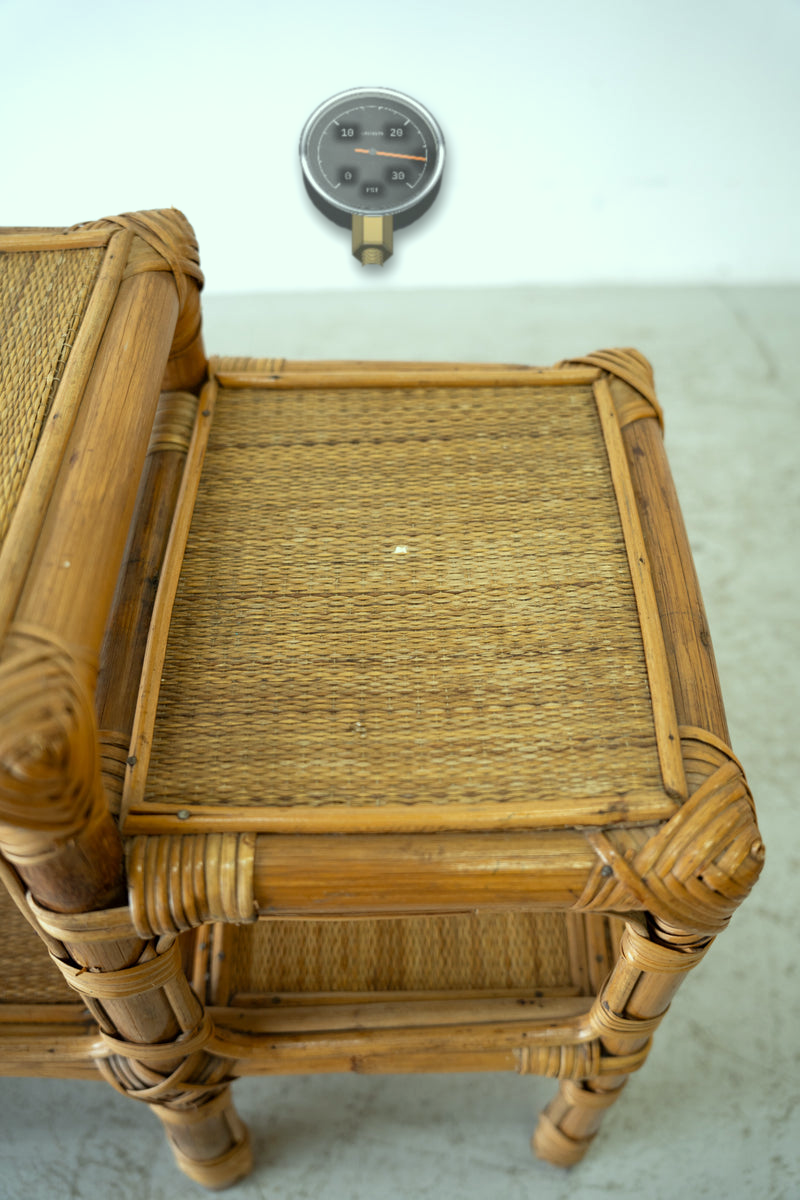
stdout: 26 psi
